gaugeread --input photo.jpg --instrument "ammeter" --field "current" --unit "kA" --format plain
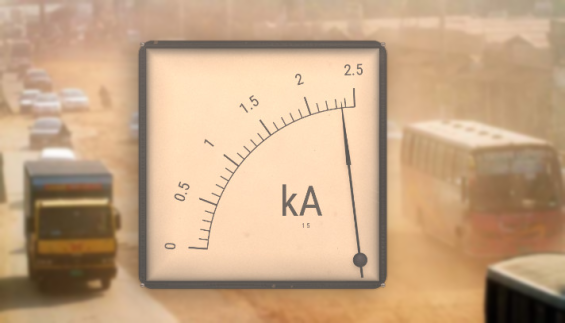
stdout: 2.35 kA
